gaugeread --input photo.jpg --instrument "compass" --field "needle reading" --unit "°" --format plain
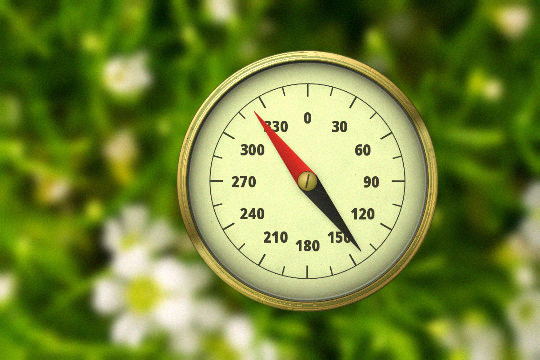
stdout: 322.5 °
